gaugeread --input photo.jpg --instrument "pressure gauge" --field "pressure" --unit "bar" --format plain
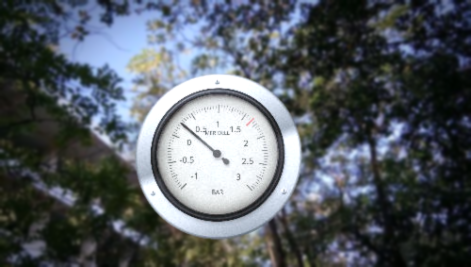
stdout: 0.25 bar
